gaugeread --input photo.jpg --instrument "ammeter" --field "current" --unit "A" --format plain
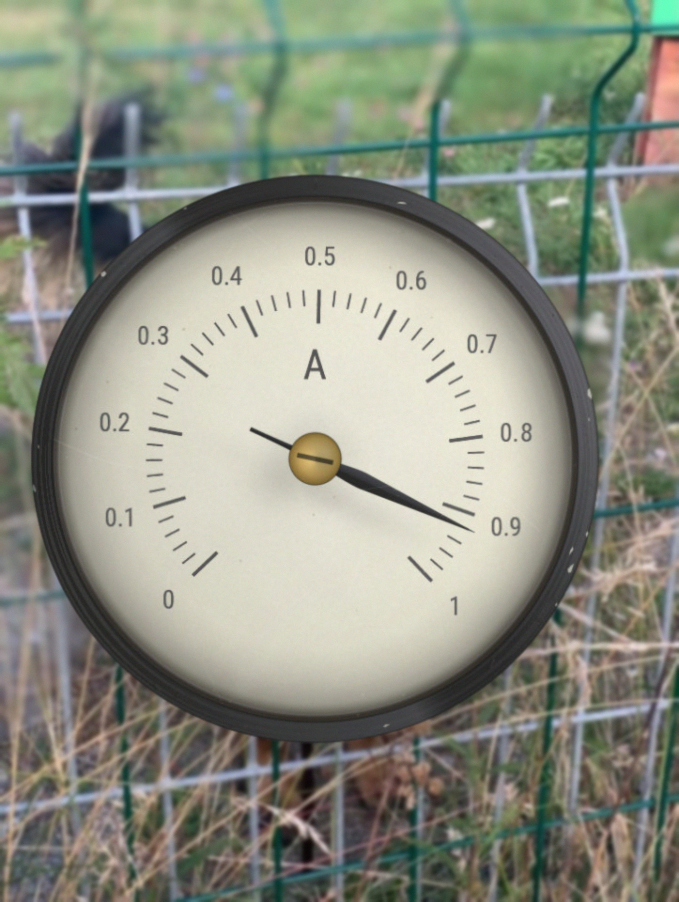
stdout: 0.92 A
